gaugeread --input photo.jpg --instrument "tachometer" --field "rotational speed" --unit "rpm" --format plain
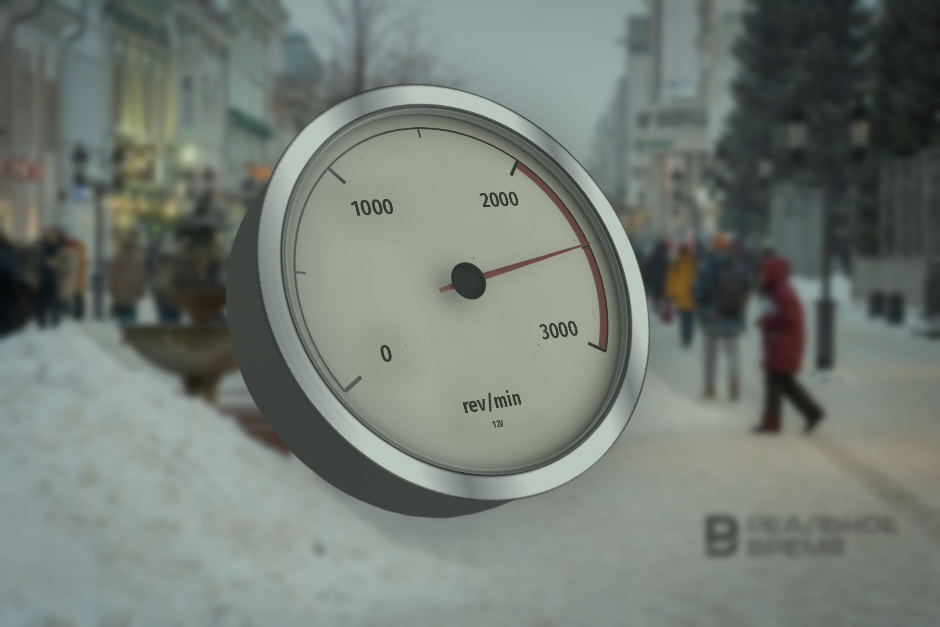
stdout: 2500 rpm
